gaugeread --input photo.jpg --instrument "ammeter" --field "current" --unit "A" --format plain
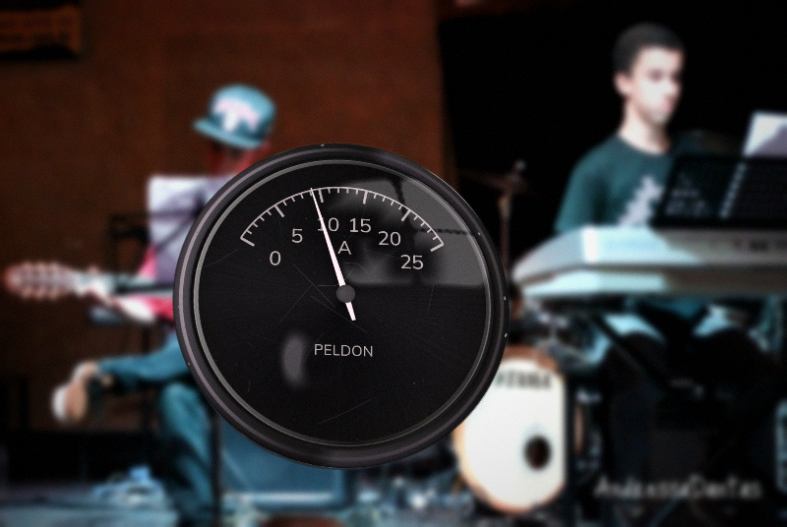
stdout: 9 A
